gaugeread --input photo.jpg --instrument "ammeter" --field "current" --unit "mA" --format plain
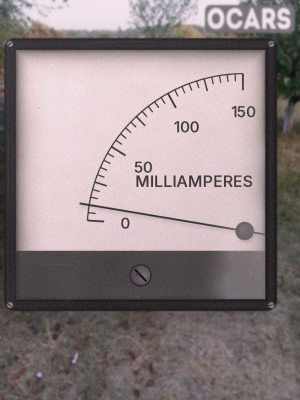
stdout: 10 mA
